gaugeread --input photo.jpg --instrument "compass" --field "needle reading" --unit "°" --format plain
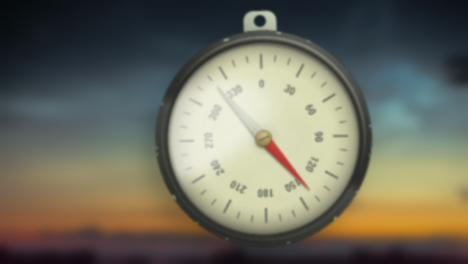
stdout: 140 °
